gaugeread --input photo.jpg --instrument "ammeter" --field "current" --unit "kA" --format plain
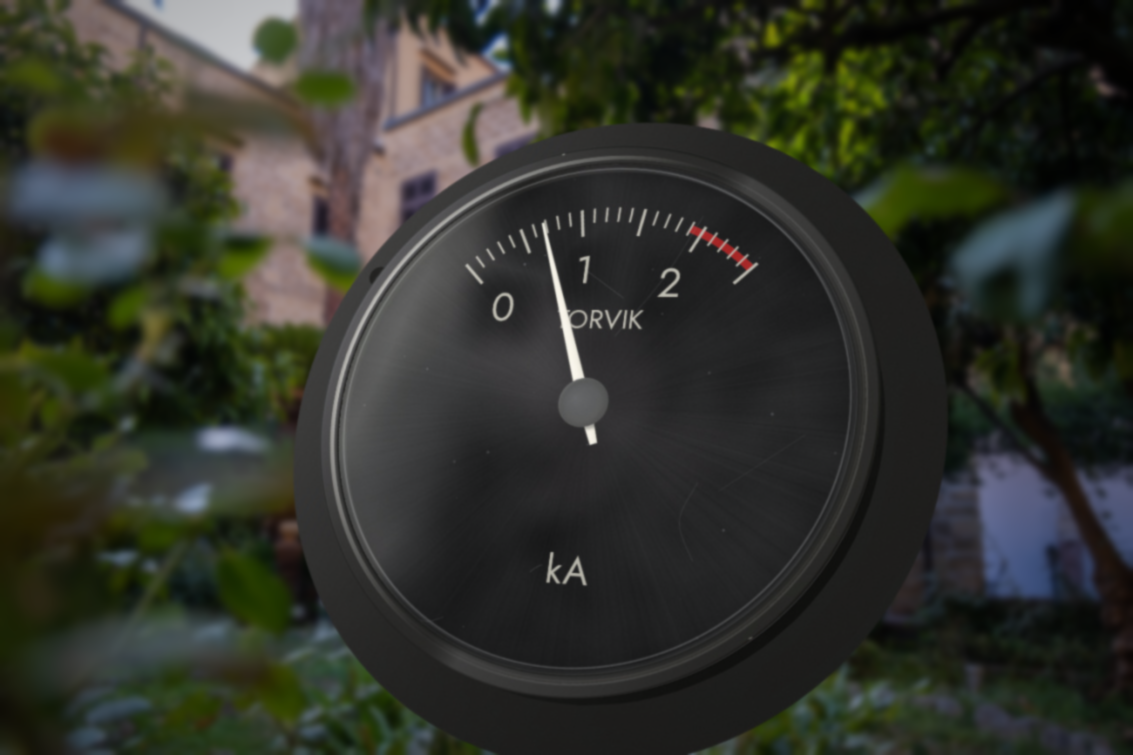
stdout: 0.7 kA
